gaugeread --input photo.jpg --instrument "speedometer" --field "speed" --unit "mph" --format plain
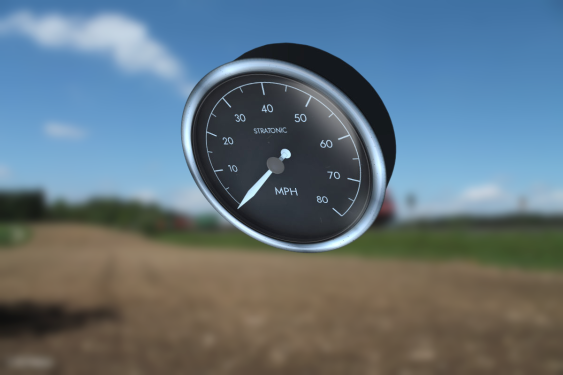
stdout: 0 mph
